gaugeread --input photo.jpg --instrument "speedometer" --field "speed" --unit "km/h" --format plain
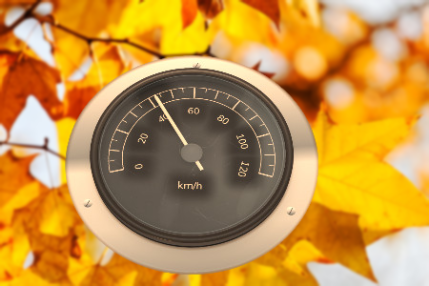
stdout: 42.5 km/h
